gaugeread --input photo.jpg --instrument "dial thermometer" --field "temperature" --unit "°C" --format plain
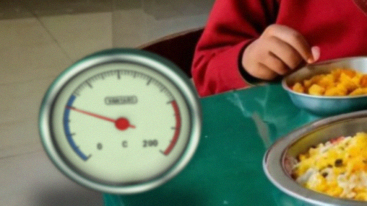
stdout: 50 °C
